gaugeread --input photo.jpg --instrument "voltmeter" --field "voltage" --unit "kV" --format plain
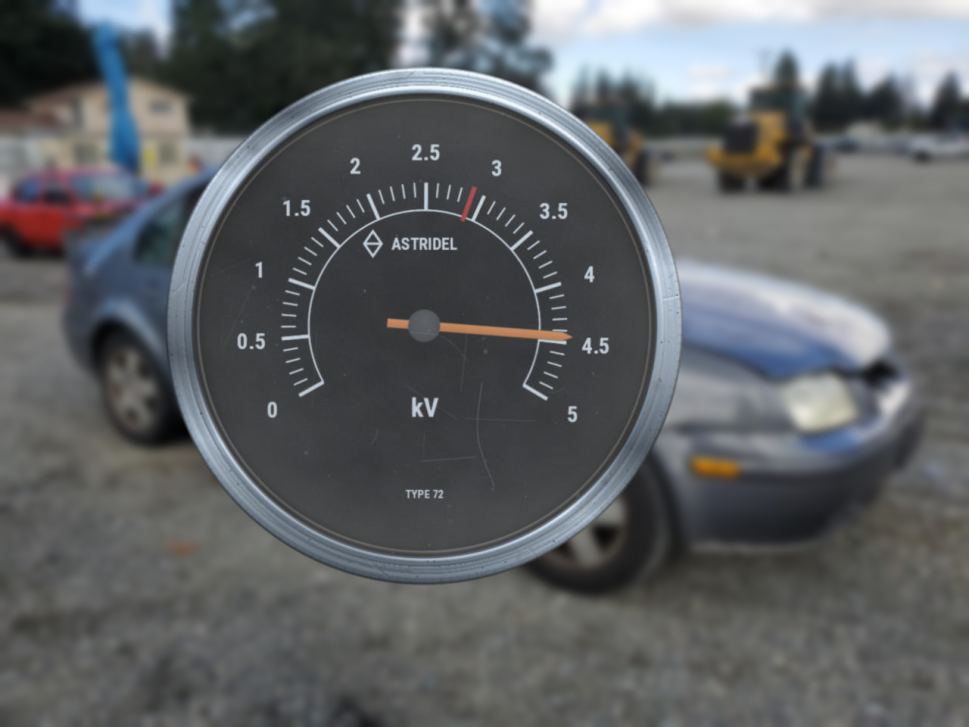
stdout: 4.45 kV
